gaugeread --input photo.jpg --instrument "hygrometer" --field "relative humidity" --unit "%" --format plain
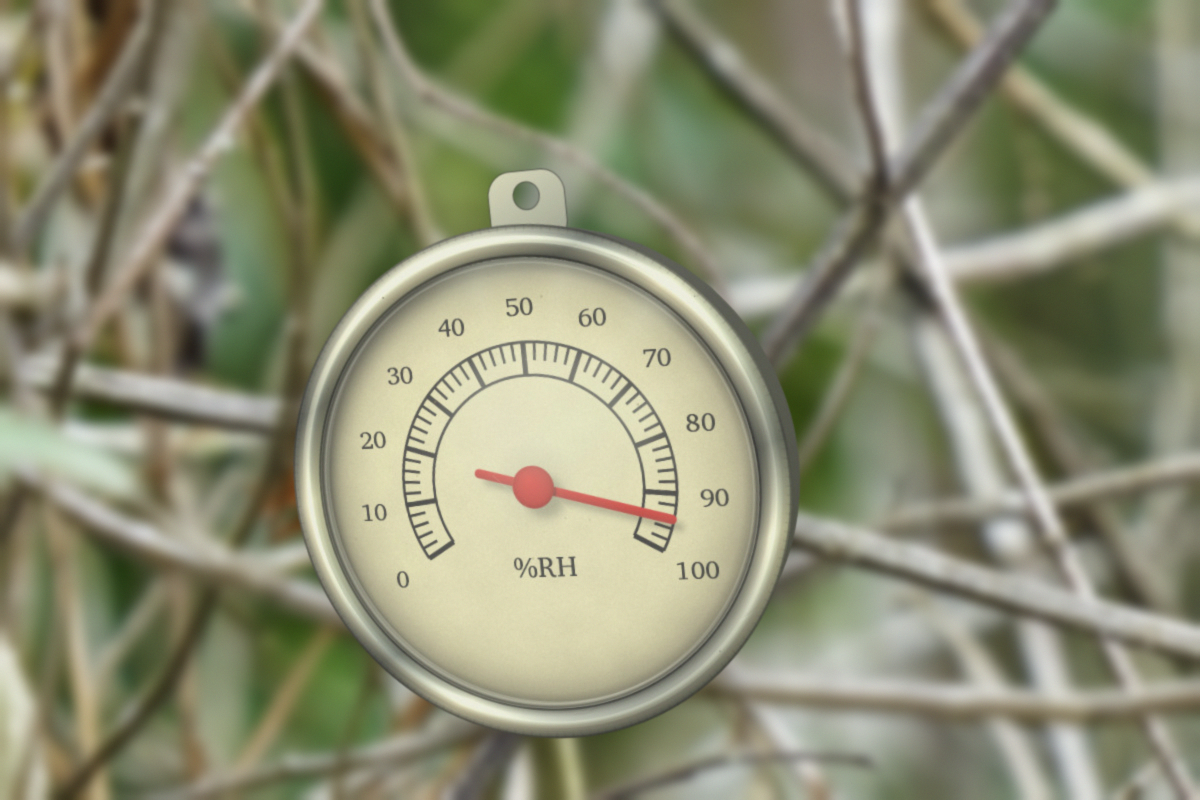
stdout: 94 %
